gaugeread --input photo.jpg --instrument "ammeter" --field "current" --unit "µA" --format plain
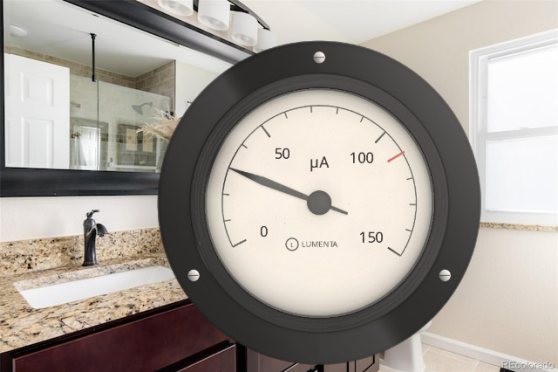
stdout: 30 µA
